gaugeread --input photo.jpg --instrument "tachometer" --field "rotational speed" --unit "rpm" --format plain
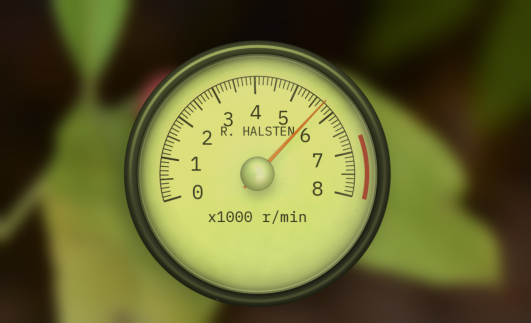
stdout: 5700 rpm
